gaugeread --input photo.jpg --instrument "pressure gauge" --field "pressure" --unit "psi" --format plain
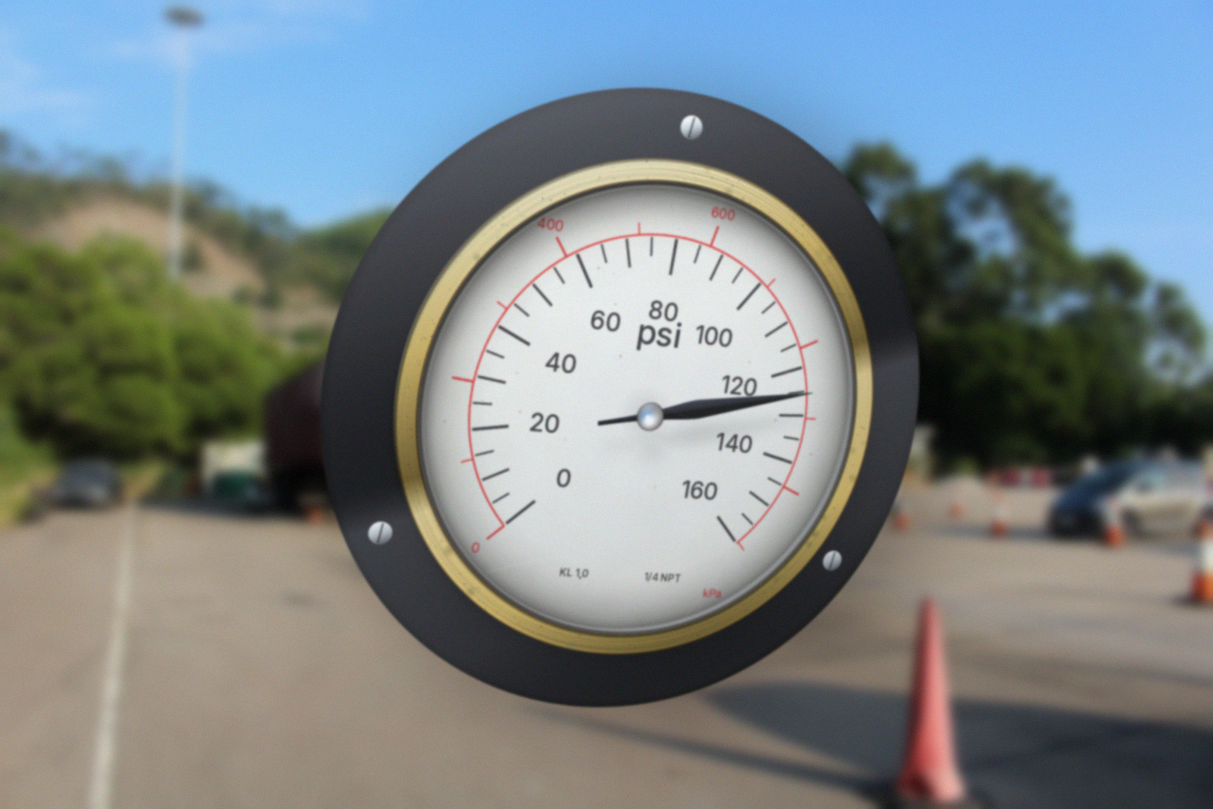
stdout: 125 psi
